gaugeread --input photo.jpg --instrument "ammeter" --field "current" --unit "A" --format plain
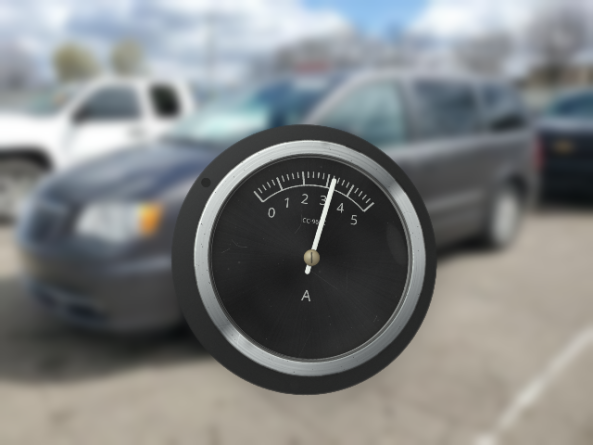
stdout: 3.2 A
